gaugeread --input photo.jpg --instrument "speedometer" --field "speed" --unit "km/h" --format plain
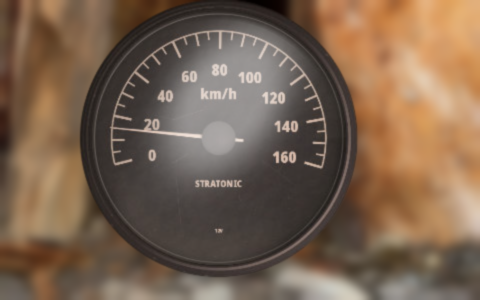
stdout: 15 km/h
